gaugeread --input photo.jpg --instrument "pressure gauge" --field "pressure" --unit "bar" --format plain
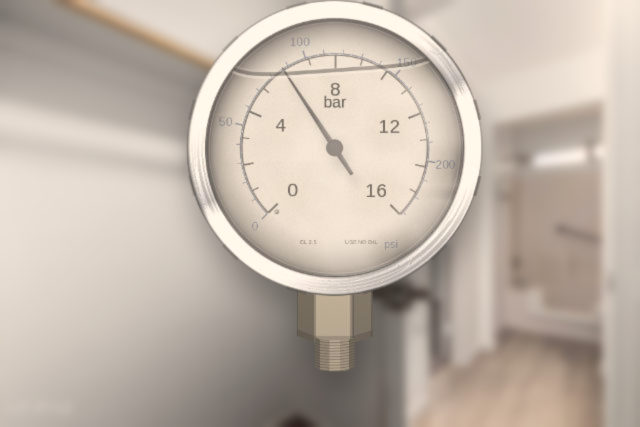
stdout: 6 bar
